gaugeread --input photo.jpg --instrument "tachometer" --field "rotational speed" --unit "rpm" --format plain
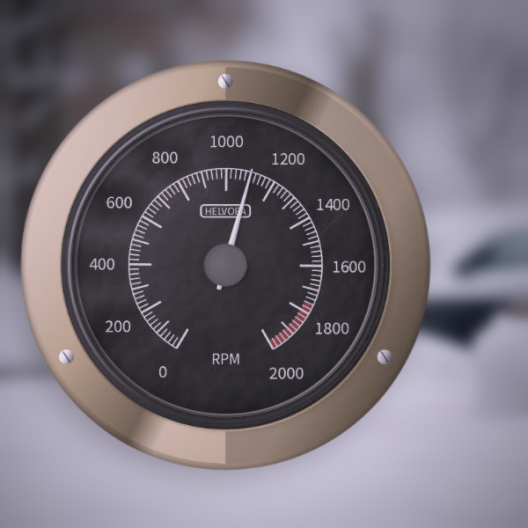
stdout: 1100 rpm
